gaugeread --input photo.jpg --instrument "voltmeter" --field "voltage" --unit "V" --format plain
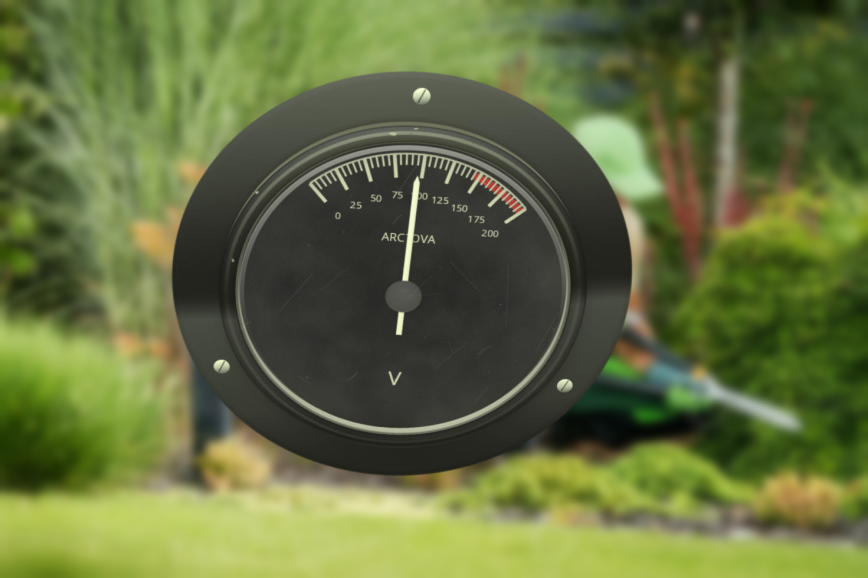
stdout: 95 V
